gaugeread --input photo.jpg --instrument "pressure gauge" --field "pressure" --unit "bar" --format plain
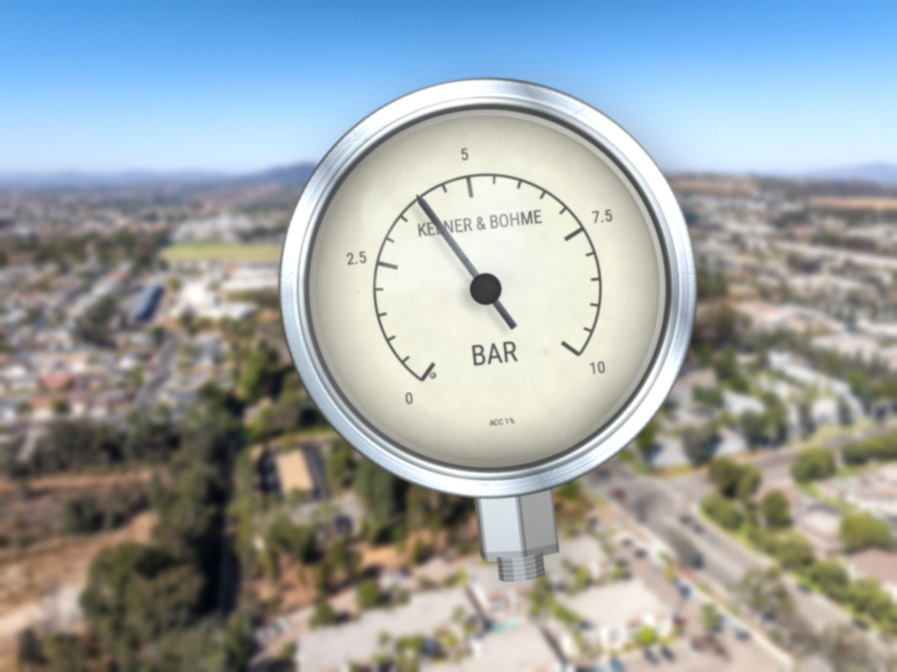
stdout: 4 bar
